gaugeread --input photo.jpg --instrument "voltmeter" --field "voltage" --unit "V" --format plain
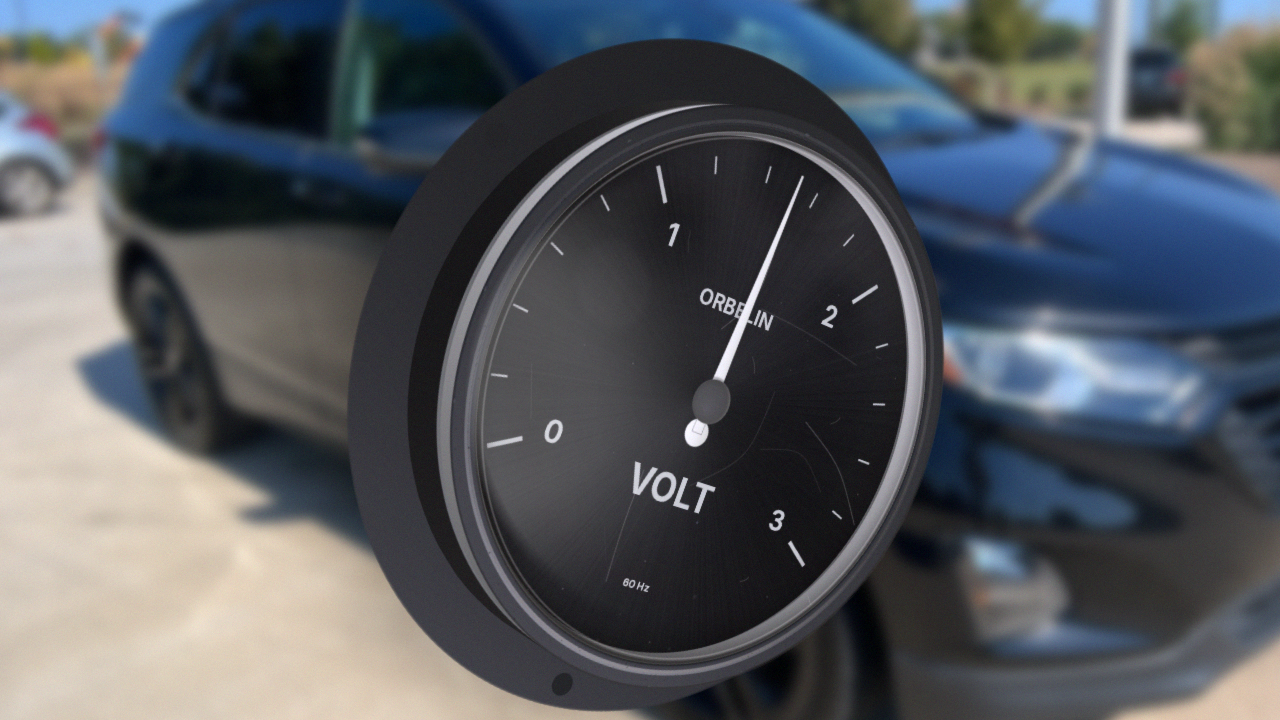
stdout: 1.5 V
